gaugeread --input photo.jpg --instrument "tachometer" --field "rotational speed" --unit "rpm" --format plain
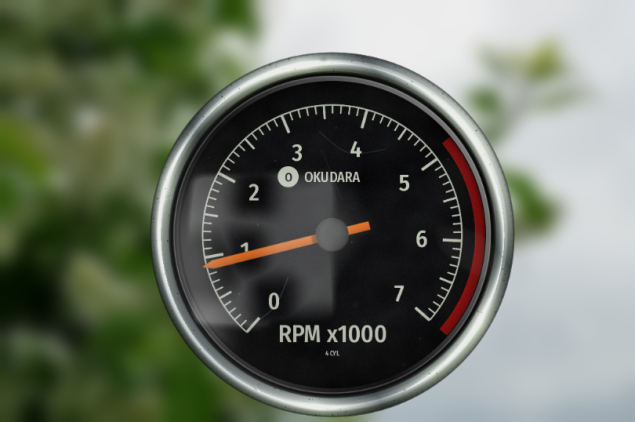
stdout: 900 rpm
